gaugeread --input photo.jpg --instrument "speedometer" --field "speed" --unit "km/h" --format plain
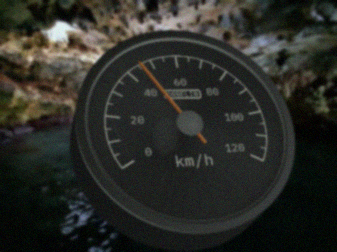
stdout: 45 km/h
